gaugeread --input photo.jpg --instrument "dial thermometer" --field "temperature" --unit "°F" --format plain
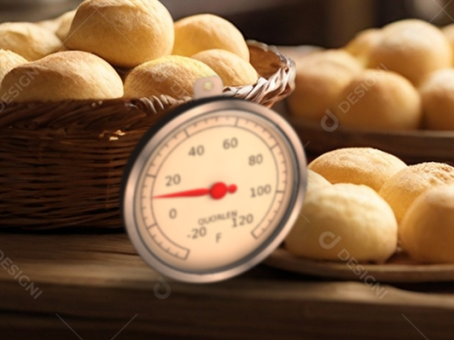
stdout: 12 °F
